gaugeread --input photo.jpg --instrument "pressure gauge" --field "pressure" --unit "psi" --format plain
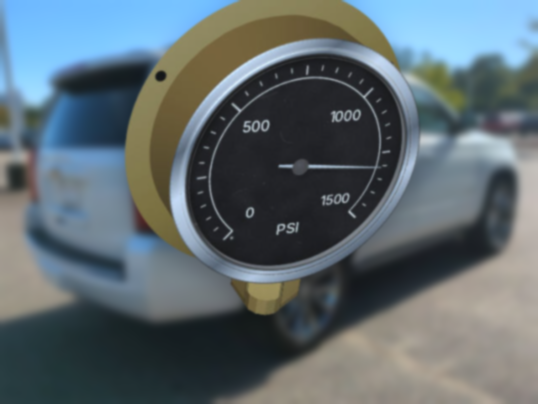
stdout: 1300 psi
